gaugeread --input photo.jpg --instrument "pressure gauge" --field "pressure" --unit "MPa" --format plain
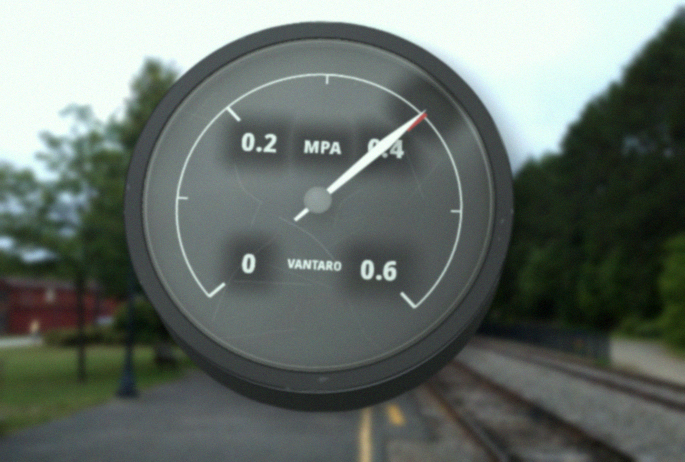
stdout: 0.4 MPa
